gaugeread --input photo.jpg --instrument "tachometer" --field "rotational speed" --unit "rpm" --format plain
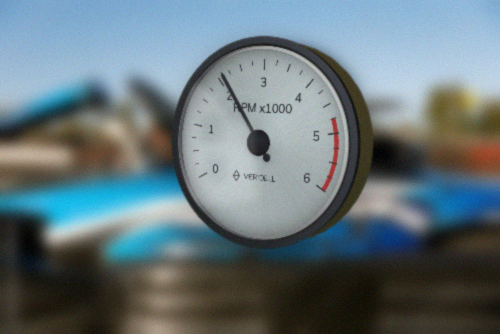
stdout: 2125 rpm
